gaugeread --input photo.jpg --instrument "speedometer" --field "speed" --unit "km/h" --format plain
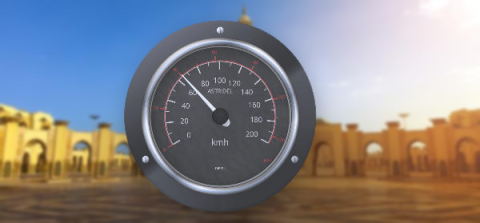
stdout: 65 km/h
